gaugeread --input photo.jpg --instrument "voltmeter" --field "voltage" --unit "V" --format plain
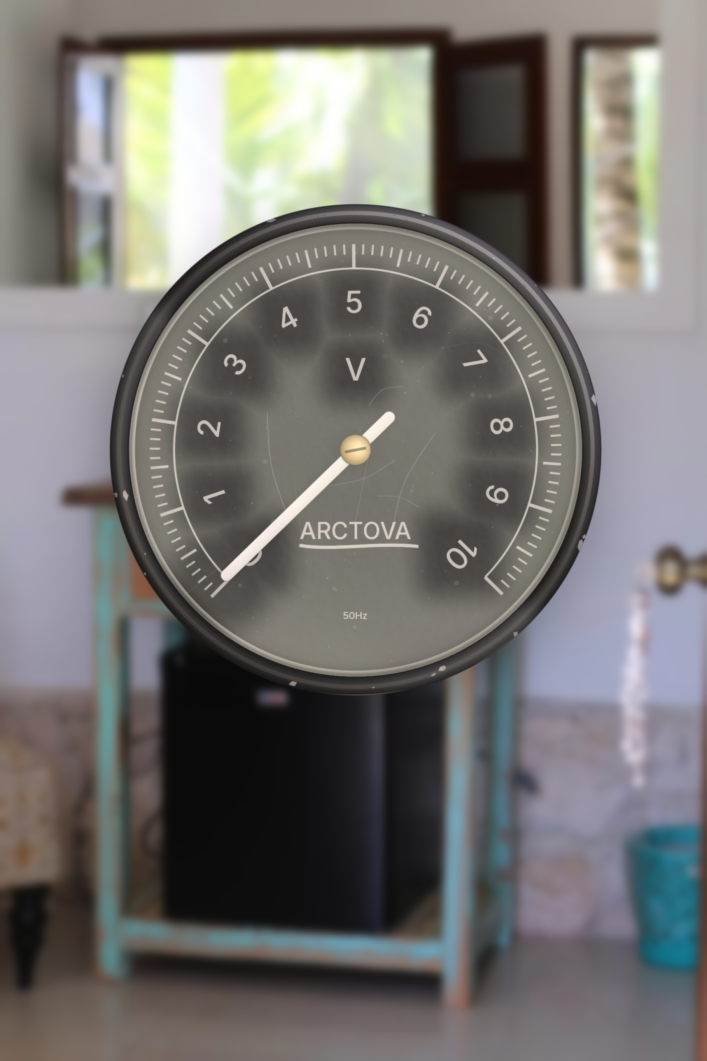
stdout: 0.05 V
